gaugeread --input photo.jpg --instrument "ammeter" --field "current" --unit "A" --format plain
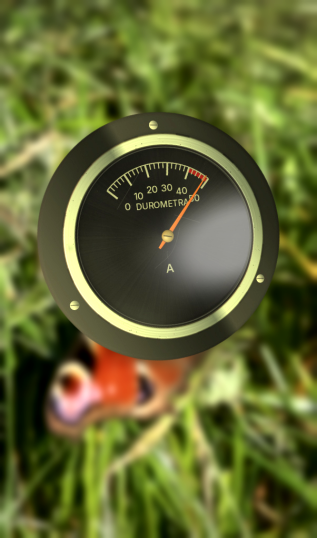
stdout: 48 A
